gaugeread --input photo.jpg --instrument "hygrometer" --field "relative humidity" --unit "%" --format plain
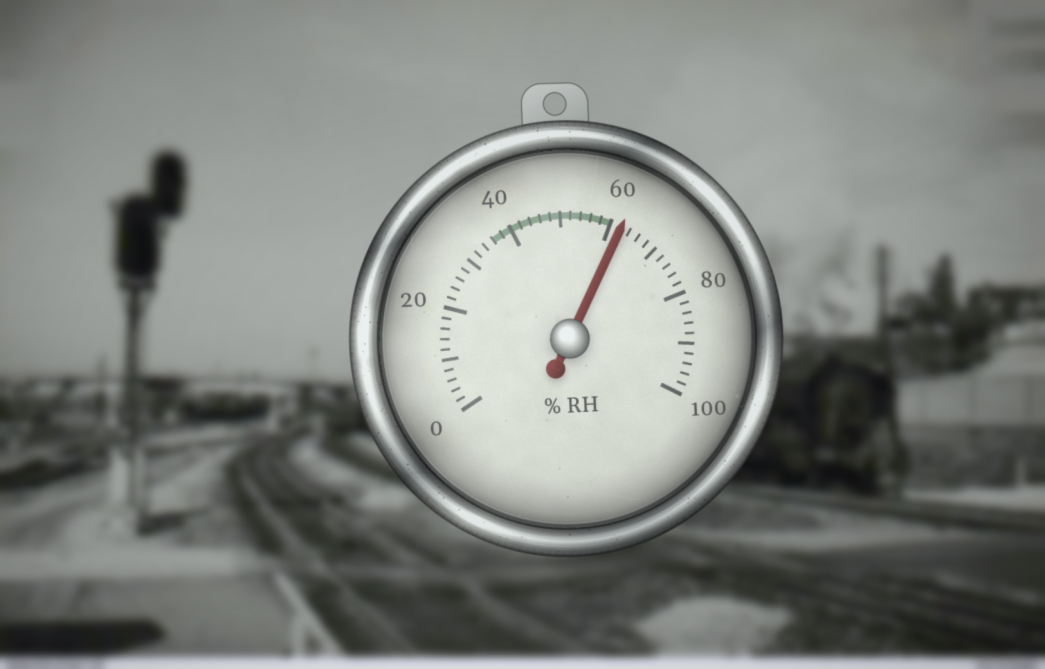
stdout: 62 %
